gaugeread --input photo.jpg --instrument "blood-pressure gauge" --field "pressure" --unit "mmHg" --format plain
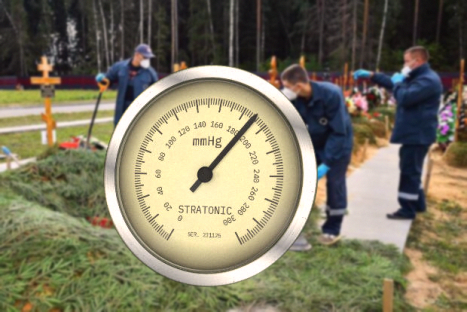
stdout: 190 mmHg
